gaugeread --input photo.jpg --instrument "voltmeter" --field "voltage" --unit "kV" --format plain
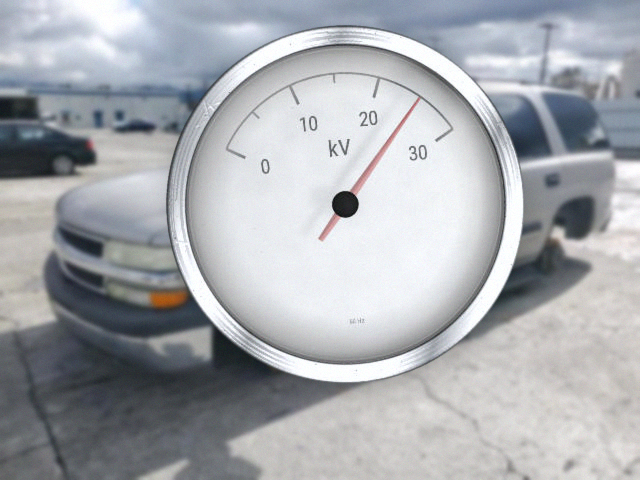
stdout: 25 kV
